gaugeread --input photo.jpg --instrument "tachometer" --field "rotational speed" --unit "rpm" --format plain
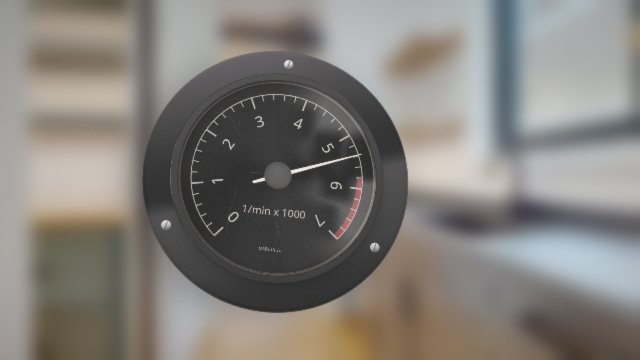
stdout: 5400 rpm
